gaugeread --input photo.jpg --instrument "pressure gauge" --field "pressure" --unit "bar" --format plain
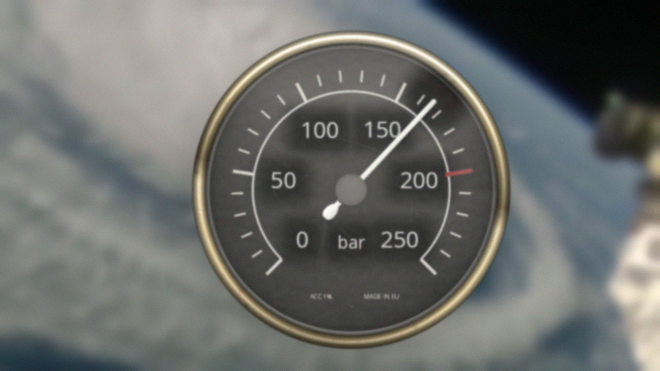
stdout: 165 bar
